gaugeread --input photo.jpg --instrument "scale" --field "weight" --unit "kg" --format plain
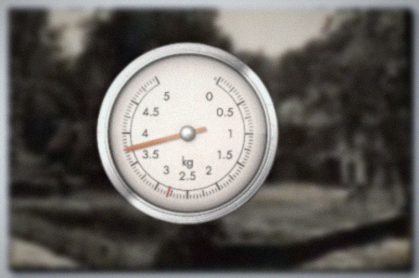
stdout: 3.75 kg
